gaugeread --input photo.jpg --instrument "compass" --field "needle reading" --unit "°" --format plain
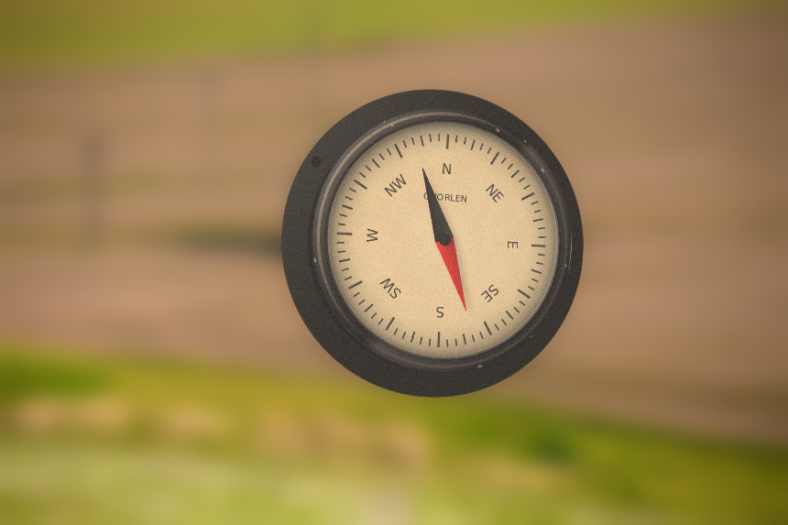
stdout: 160 °
